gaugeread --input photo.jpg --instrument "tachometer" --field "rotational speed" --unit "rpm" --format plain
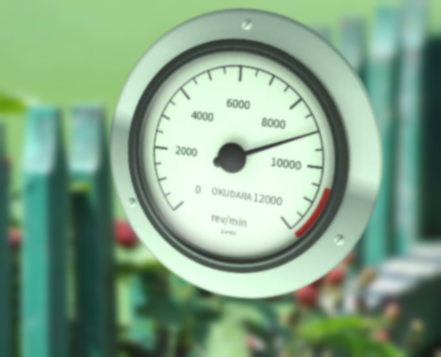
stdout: 9000 rpm
